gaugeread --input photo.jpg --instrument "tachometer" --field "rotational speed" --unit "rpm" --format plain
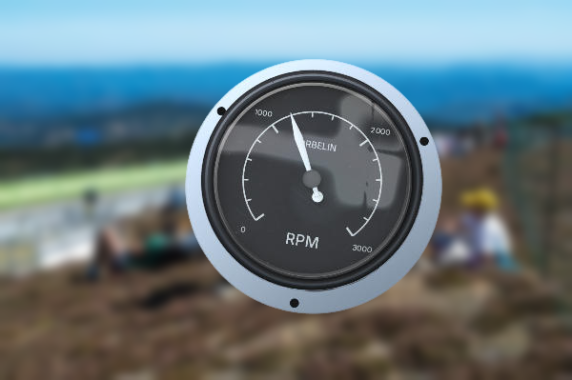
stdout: 1200 rpm
